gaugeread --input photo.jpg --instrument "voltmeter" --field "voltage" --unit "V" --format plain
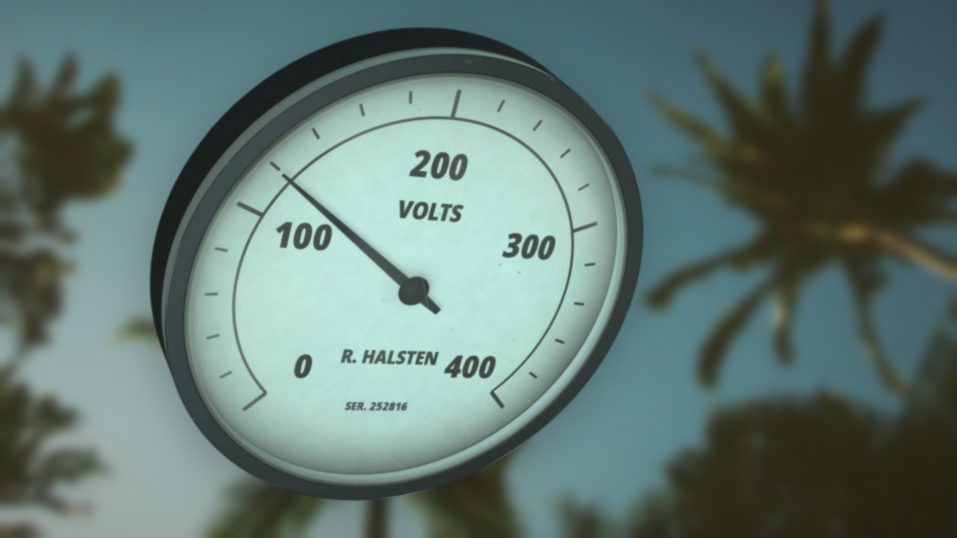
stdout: 120 V
